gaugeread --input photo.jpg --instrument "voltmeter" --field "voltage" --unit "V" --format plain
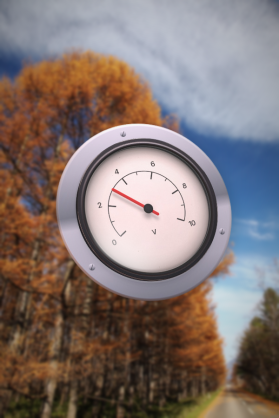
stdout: 3 V
